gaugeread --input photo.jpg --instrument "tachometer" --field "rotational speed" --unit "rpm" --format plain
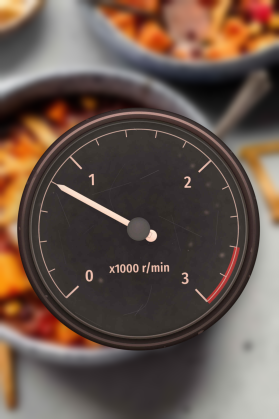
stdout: 800 rpm
